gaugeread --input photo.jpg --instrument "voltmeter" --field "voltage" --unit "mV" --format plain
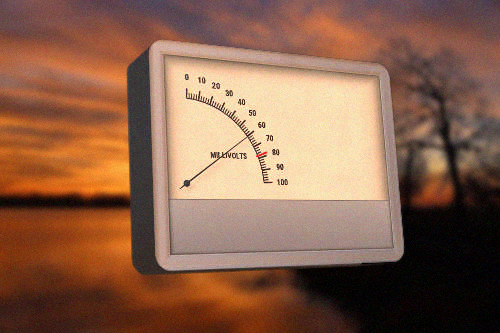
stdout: 60 mV
